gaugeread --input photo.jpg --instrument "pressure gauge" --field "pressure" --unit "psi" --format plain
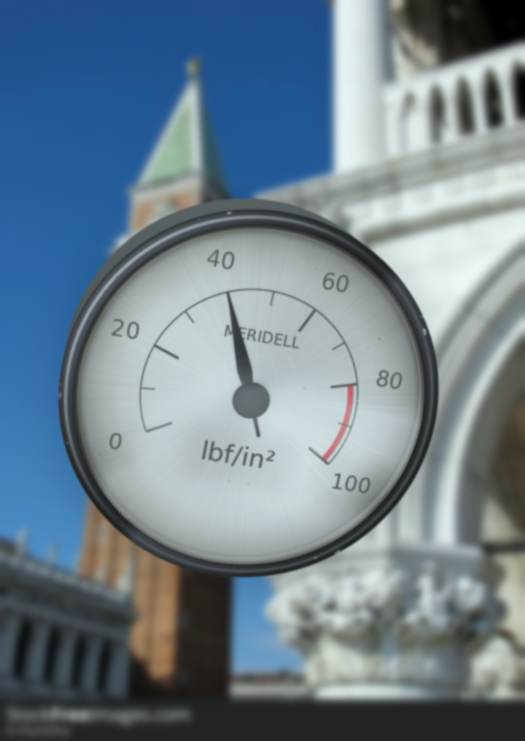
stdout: 40 psi
